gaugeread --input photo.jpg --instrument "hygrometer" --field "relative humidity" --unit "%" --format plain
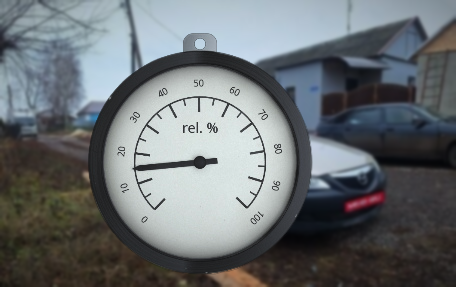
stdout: 15 %
